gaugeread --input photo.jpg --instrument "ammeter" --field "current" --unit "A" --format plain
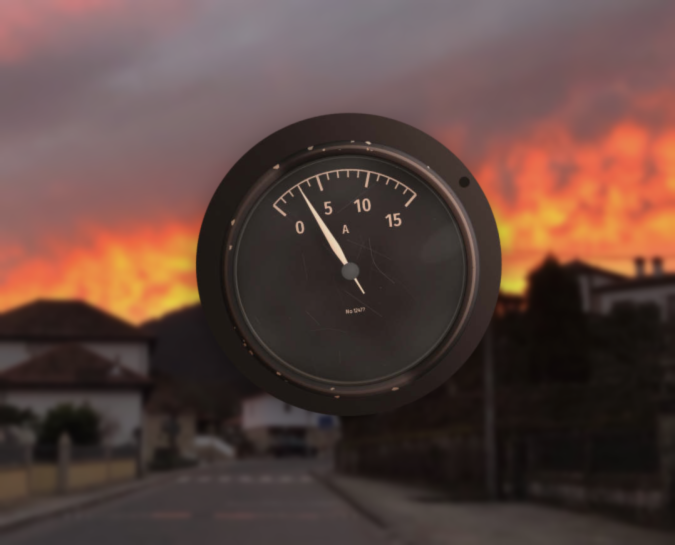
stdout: 3 A
